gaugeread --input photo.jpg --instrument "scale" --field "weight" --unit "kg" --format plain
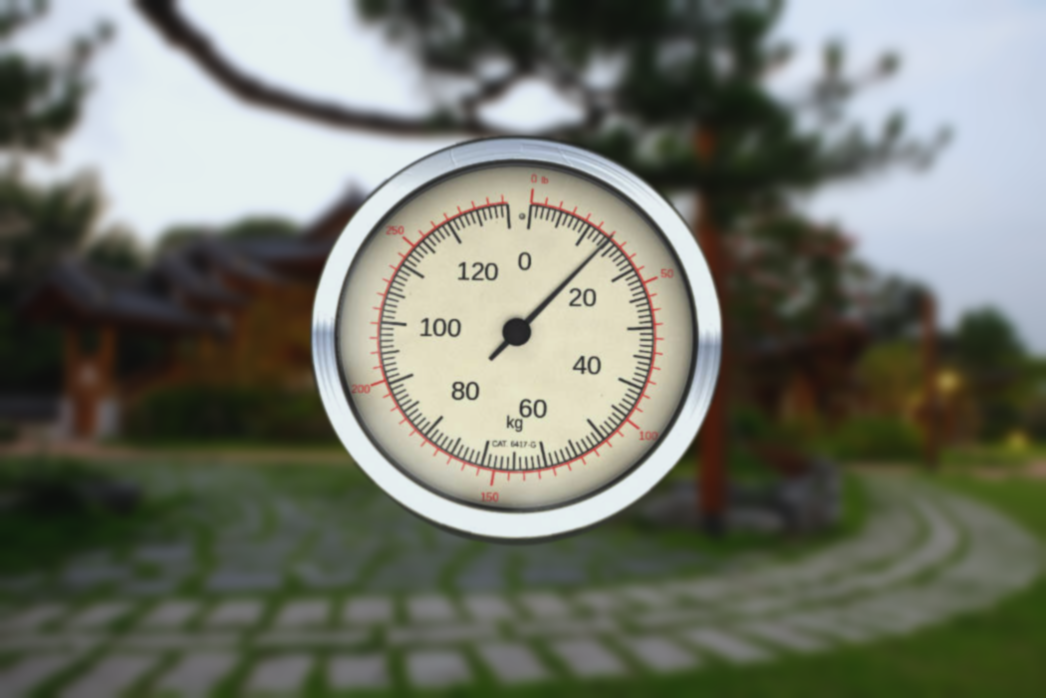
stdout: 14 kg
